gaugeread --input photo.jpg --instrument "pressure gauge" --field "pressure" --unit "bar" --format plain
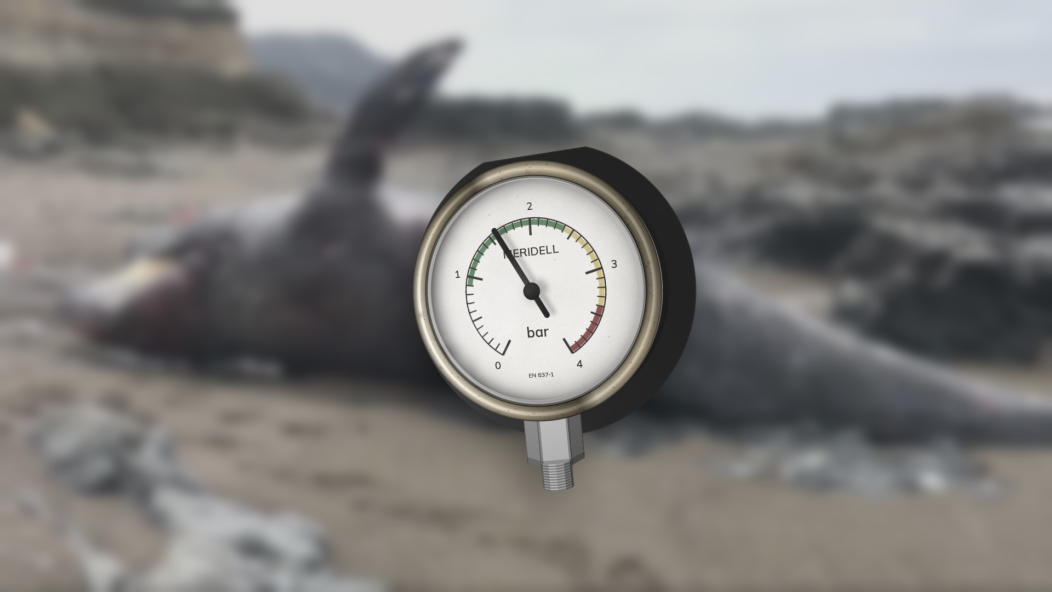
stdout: 1.6 bar
